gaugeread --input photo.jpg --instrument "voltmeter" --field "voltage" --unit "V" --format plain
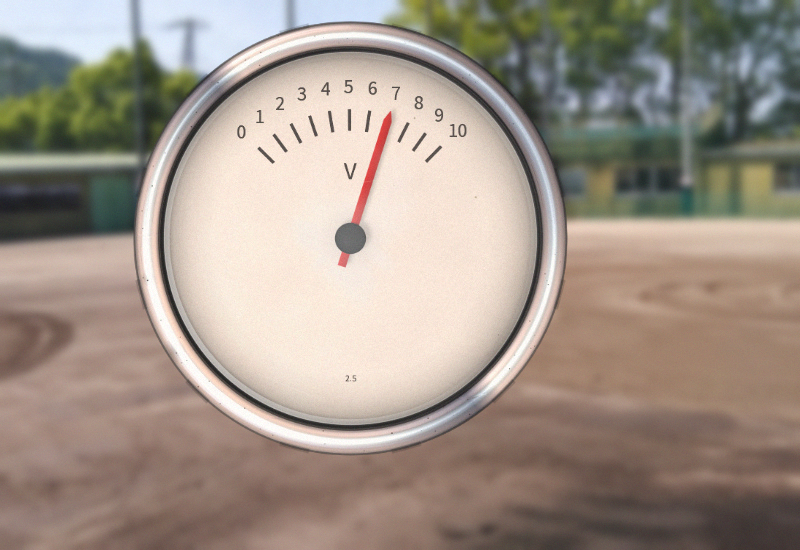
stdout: 7 V
